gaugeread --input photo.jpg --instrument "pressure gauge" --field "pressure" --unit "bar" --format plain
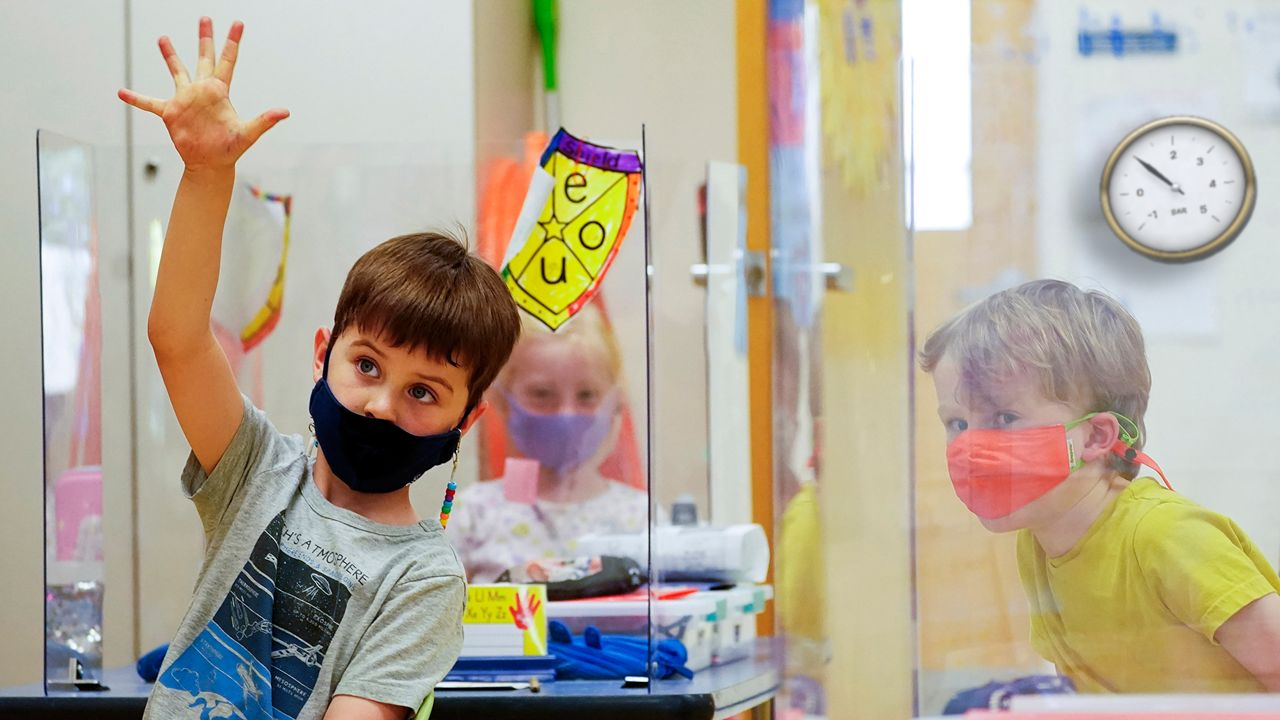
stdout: 1 bar
